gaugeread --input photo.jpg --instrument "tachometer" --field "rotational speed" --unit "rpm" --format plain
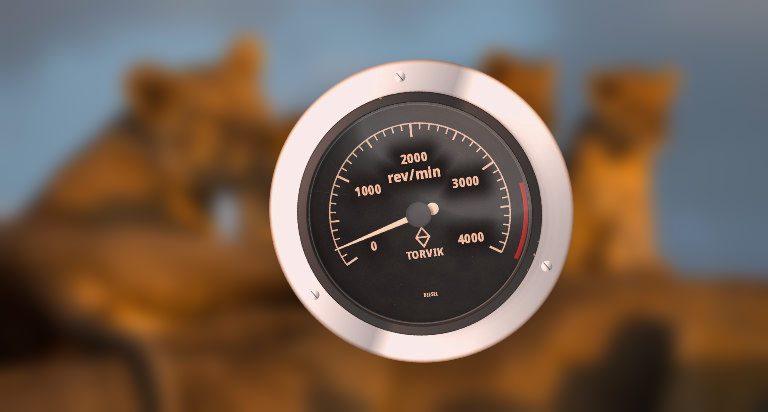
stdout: 200 rpm
